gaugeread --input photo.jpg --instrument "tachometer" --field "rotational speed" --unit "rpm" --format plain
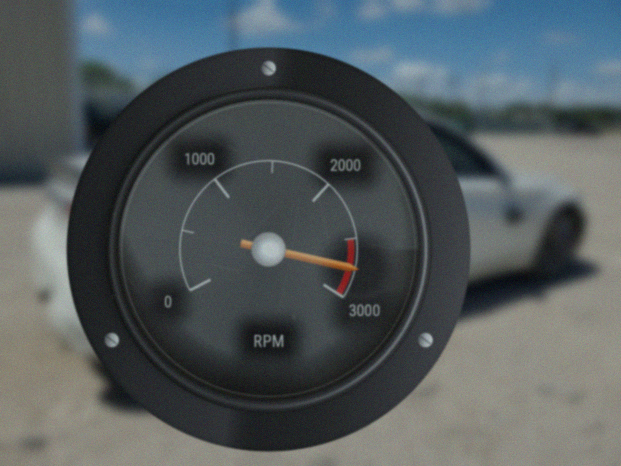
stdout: 2750 rpm
